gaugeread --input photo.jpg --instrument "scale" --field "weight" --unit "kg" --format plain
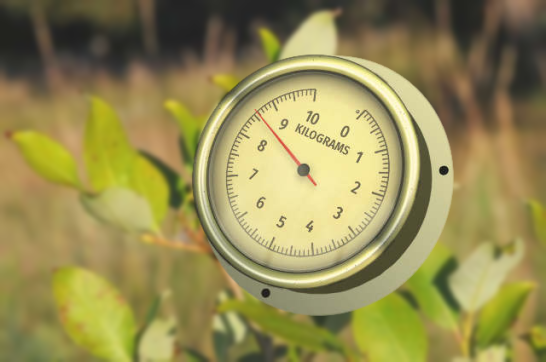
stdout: 8.6 kg
